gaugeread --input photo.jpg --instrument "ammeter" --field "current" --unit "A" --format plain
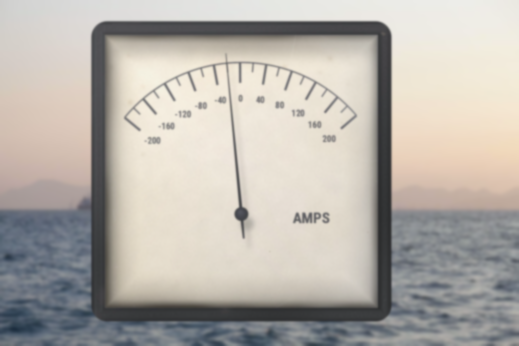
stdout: -20 A
